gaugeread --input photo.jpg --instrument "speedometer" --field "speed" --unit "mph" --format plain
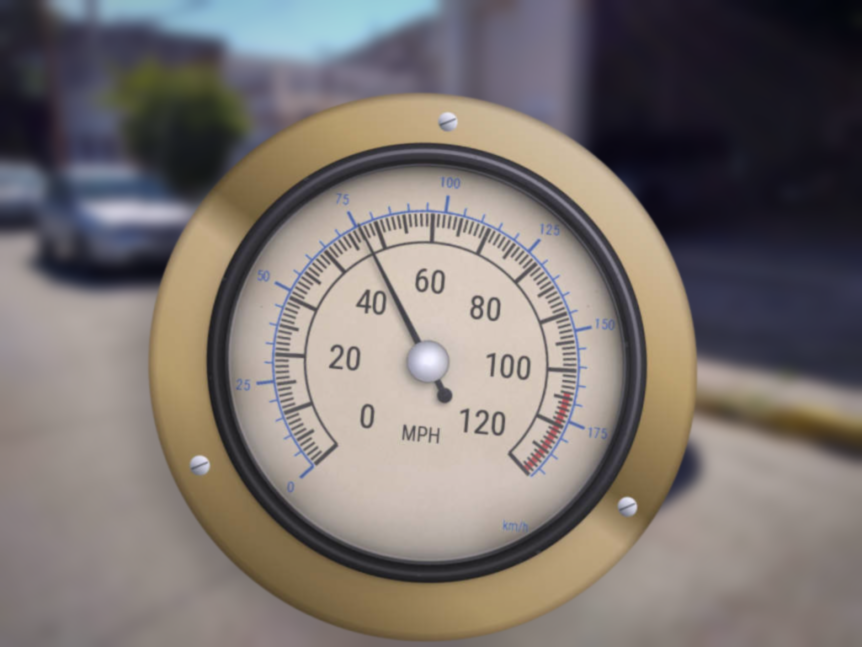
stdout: 47 mph
